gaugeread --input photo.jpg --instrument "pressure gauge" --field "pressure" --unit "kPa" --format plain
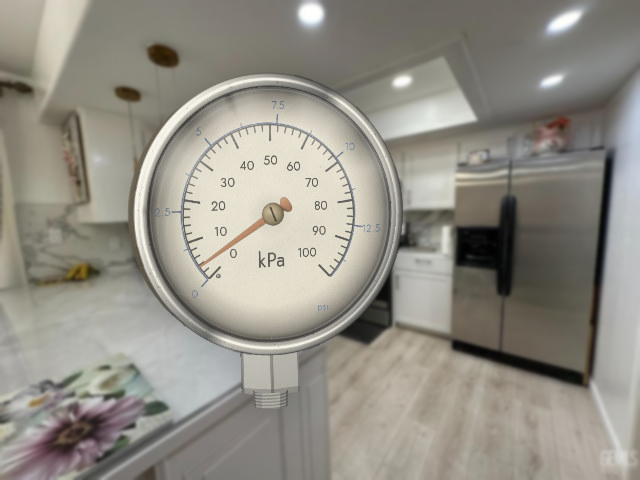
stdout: 4 kPa
